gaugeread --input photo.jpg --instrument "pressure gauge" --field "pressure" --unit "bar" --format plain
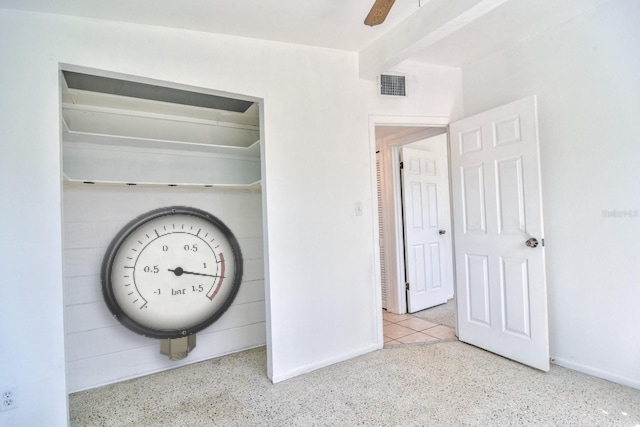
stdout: 1.2 bar
